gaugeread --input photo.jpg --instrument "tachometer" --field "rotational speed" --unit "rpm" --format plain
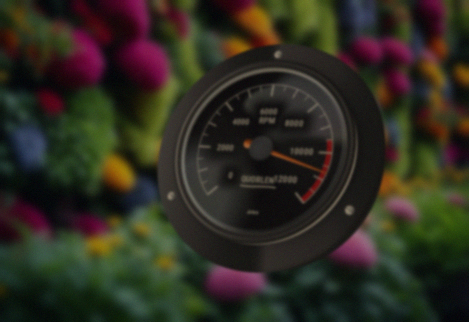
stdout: 10750 rpm
